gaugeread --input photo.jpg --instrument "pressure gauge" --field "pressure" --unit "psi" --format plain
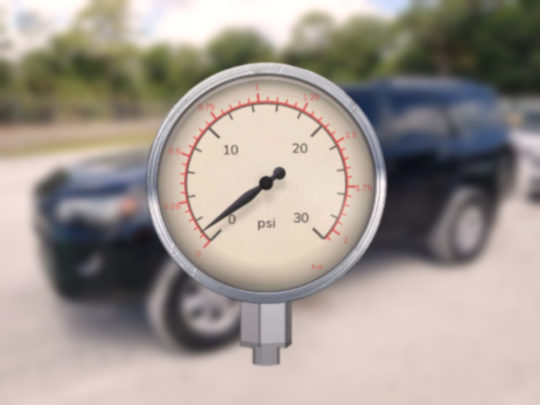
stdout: 1 psi
